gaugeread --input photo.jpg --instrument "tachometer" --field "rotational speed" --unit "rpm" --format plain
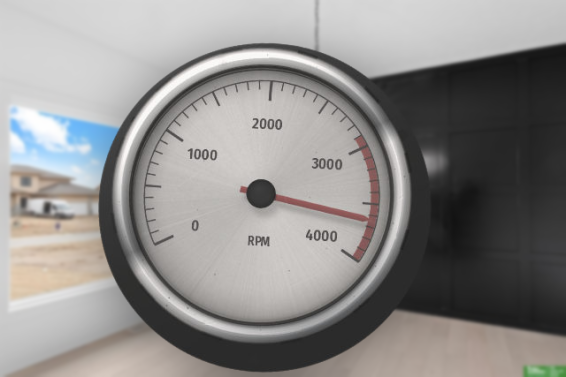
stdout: 3650 rpm
